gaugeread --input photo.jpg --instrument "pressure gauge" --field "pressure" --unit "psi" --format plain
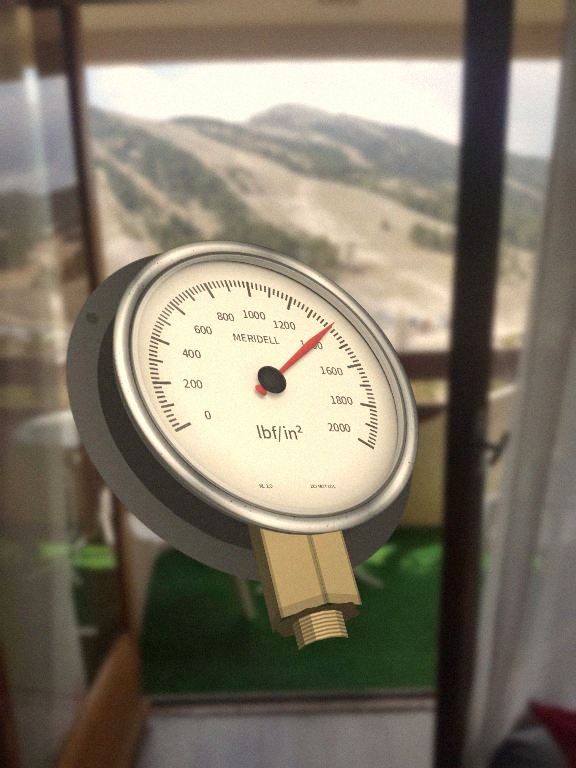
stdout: 1400 psi
